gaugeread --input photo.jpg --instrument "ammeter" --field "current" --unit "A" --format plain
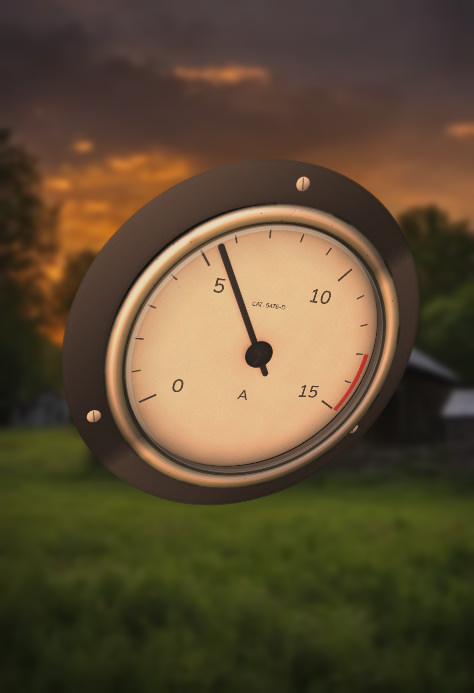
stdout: 5.5 A
